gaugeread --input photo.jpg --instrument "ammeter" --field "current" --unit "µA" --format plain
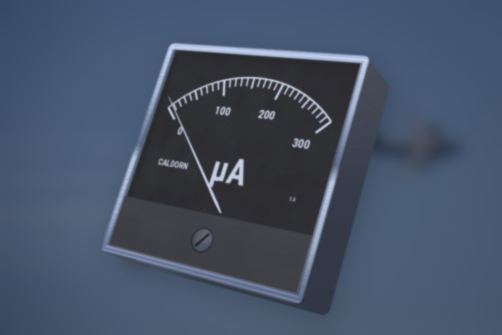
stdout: 10 µA
